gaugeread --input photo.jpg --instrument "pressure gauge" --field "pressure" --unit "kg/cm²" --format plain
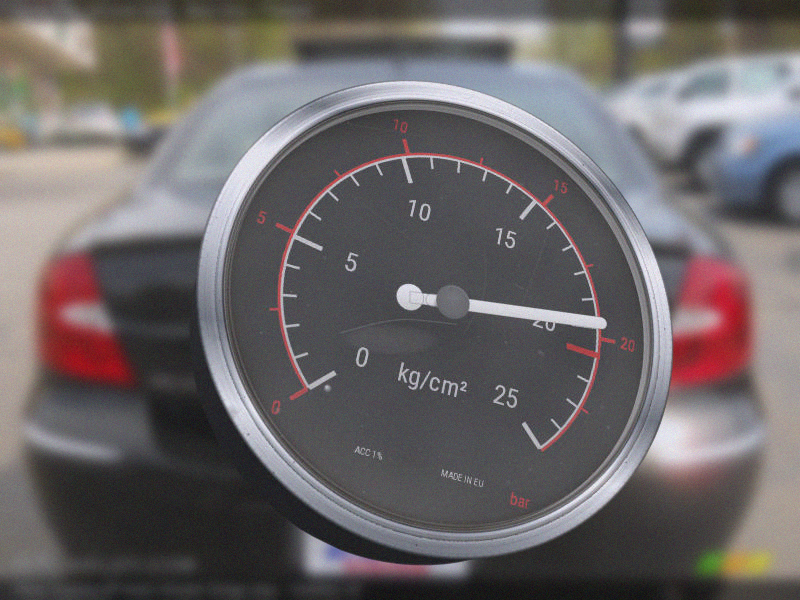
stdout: 20 kg/cm²
